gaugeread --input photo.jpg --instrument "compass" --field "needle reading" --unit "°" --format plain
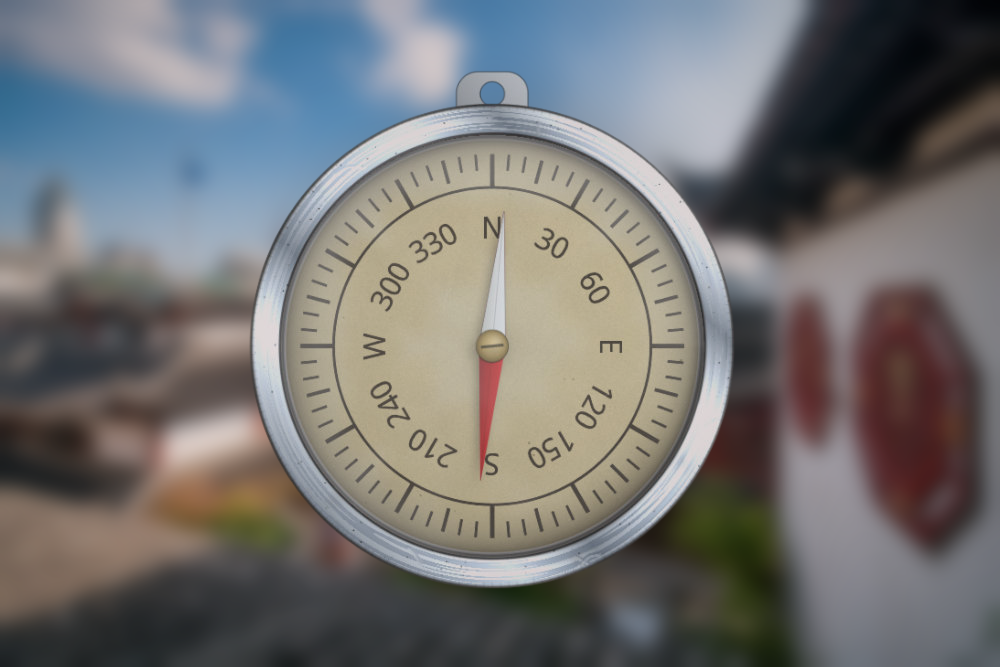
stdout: 185 °
